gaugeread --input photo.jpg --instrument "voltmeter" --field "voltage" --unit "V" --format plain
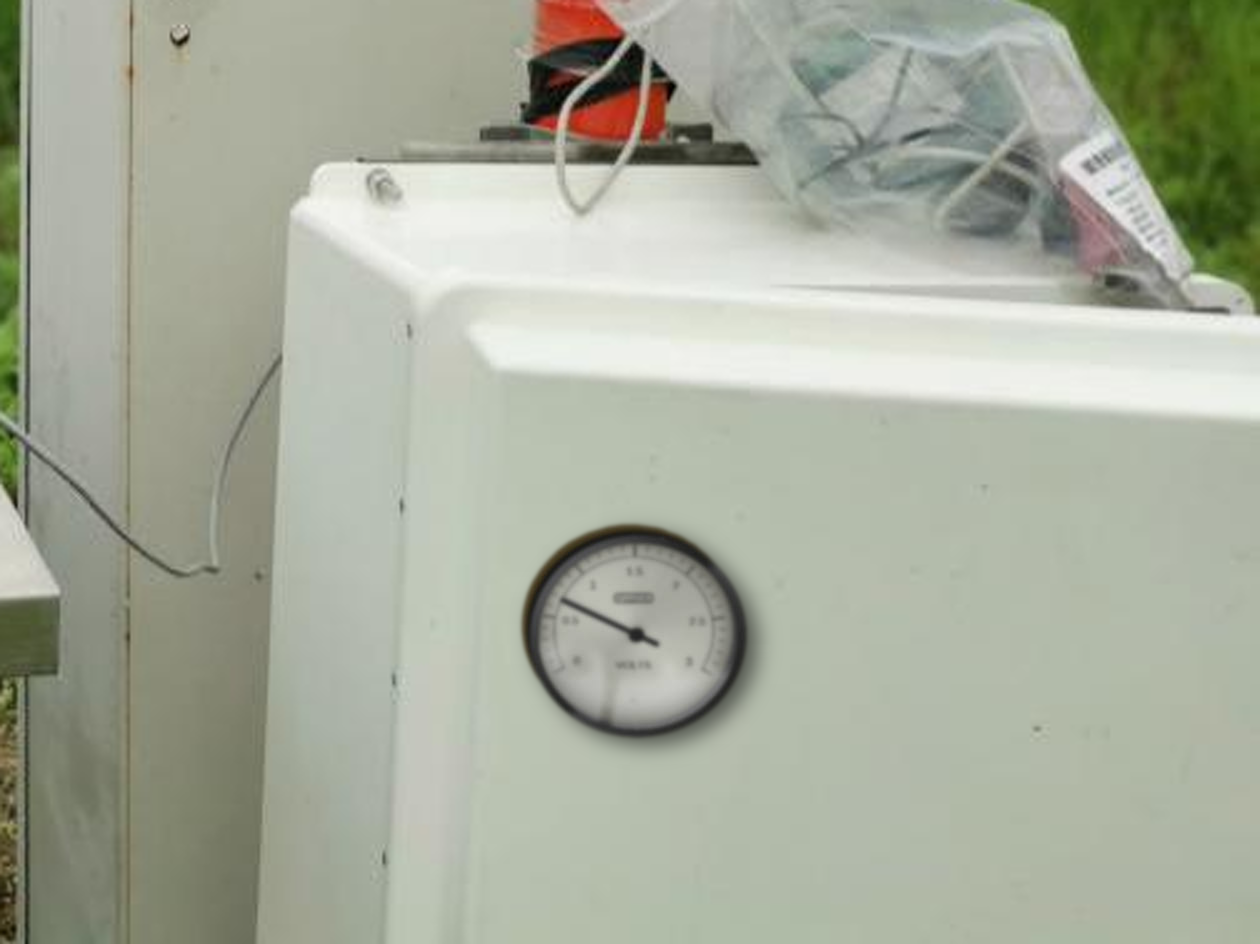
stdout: 0.7 V
